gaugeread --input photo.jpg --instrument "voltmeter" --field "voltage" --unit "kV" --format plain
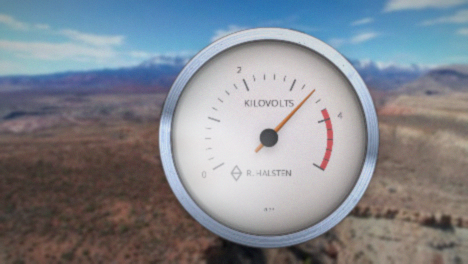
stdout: 3.4 kV
